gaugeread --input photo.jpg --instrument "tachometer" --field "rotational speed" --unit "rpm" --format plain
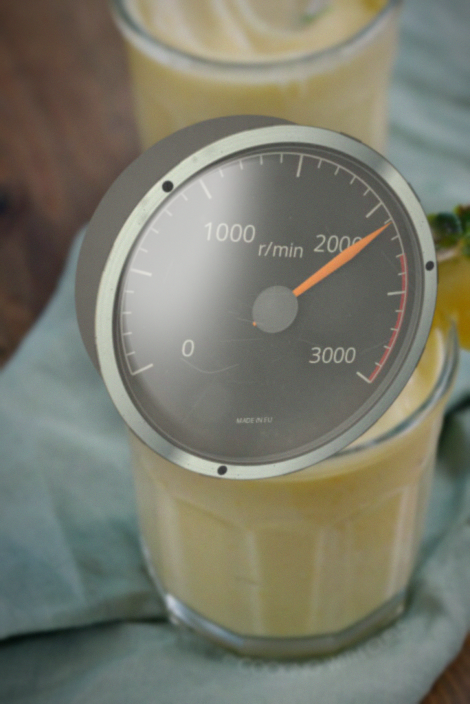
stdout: 2100 rpm
